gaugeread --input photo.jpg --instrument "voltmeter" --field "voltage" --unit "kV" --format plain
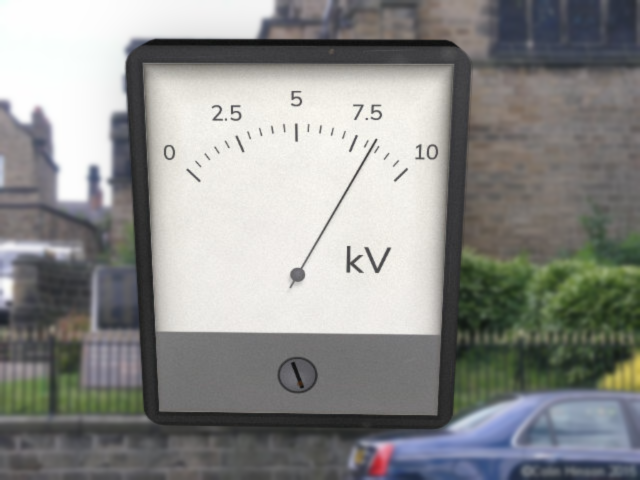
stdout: 8.25 kV
